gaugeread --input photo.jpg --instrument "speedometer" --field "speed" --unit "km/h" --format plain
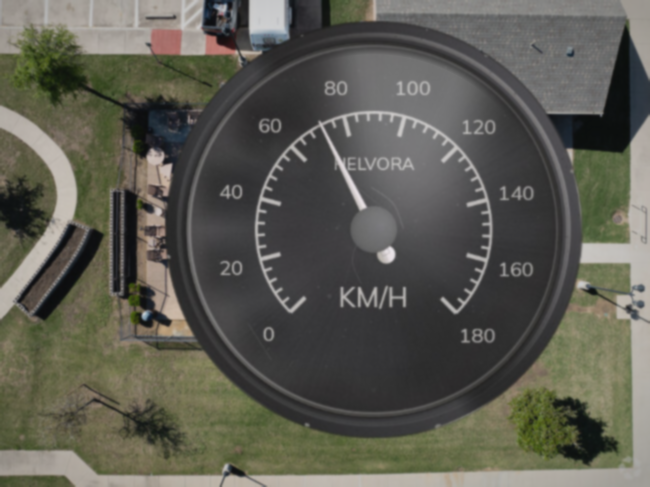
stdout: 72 km/h
